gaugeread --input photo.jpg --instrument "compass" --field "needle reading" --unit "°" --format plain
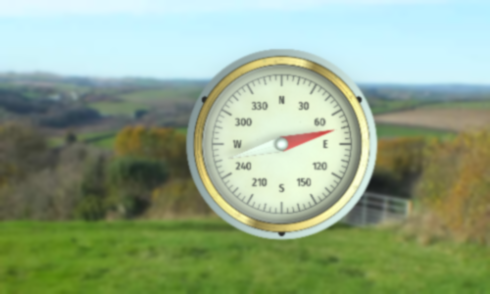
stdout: 75 °
